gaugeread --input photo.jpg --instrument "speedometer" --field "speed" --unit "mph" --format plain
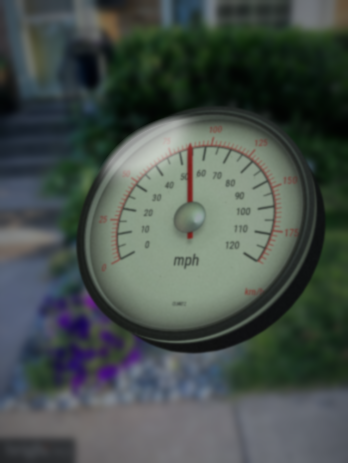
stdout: 55 mph
